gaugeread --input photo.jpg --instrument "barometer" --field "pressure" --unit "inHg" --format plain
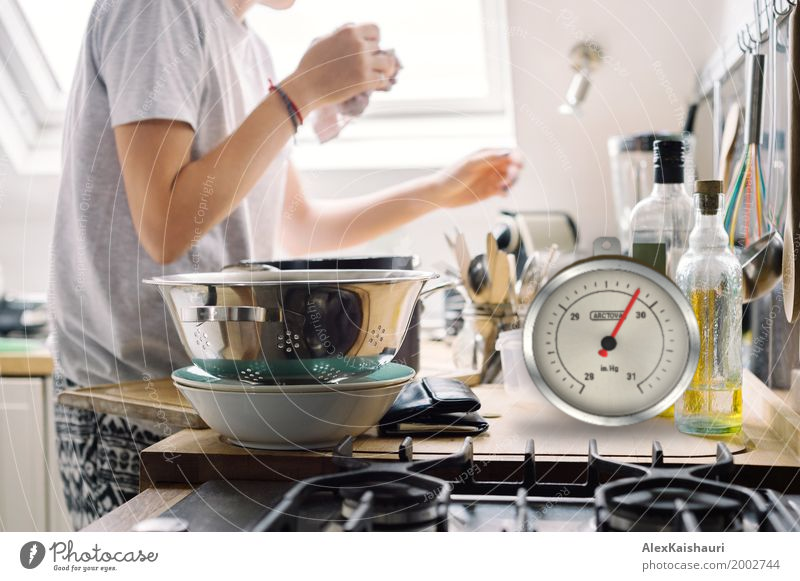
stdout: 29.8 inHg
